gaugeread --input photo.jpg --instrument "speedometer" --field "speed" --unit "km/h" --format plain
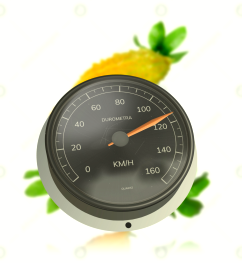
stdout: 115 km/h
